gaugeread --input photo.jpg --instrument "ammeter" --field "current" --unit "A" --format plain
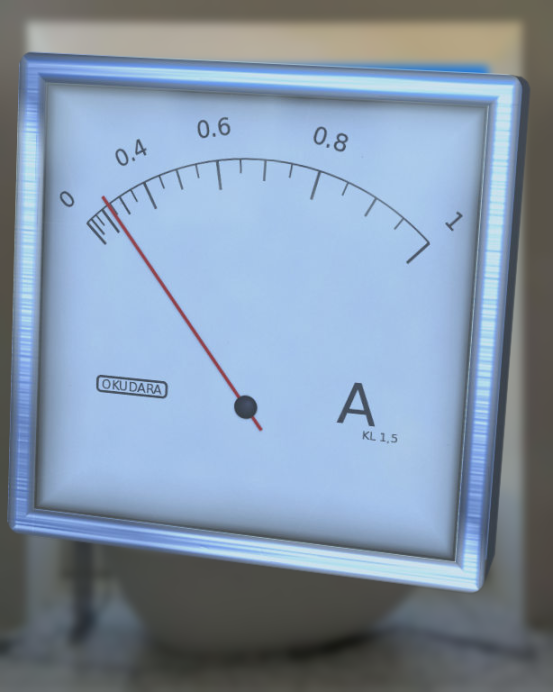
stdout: 0.25 A
